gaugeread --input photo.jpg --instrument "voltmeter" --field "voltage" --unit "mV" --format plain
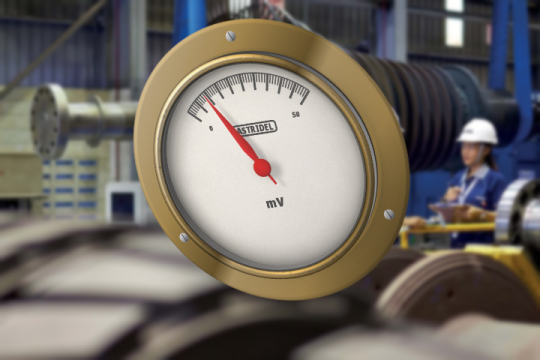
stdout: 10 mV
